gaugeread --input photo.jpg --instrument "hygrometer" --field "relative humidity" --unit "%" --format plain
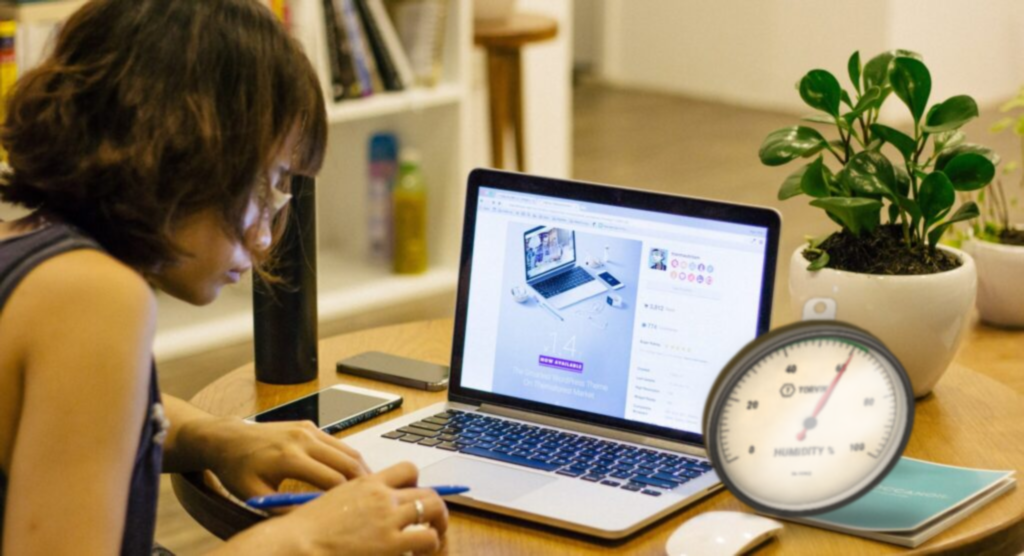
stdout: 60 %
